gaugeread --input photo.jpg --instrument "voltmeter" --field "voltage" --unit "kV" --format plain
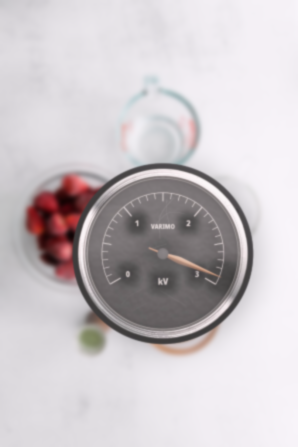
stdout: 2.9 kV
